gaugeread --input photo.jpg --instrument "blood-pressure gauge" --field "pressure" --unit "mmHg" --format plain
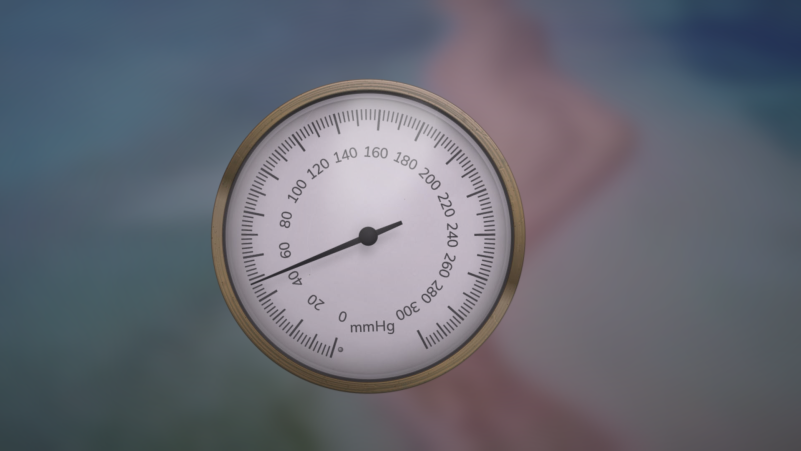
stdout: 48 mmHg
